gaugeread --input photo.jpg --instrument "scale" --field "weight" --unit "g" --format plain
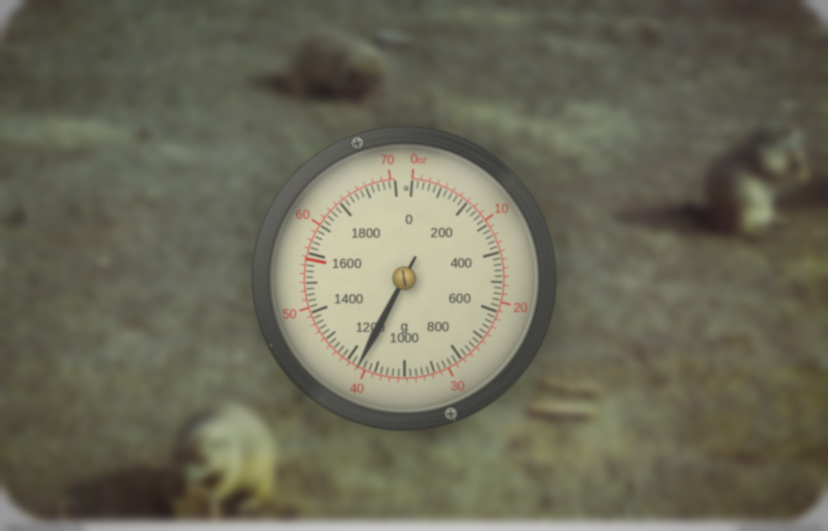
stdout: 1160 g
